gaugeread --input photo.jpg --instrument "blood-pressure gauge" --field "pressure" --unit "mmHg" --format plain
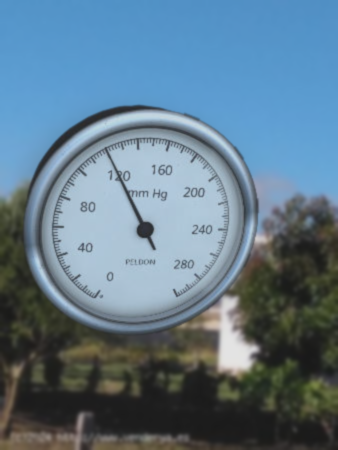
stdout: 120 mmHg
